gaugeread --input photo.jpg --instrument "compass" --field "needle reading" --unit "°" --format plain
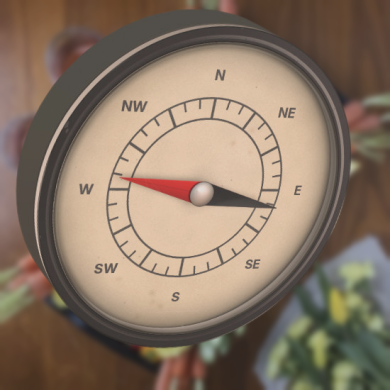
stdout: 280 °
